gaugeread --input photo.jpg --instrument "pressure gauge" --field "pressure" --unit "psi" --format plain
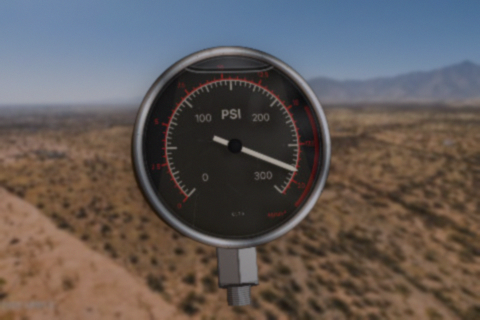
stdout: 275 psi
